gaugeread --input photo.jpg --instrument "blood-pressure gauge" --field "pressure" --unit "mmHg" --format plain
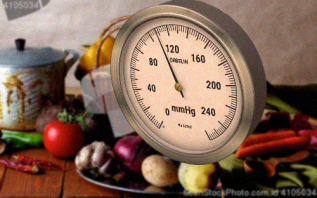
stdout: 110 mmHg
